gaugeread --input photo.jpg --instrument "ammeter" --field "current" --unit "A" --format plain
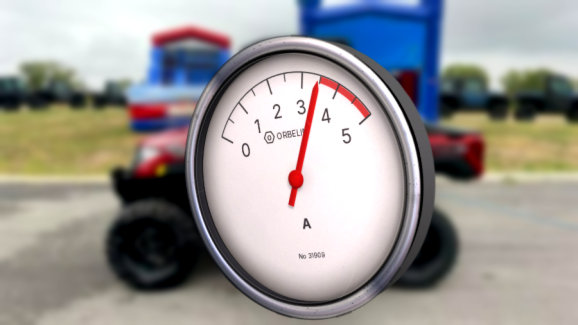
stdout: 3.5 A
